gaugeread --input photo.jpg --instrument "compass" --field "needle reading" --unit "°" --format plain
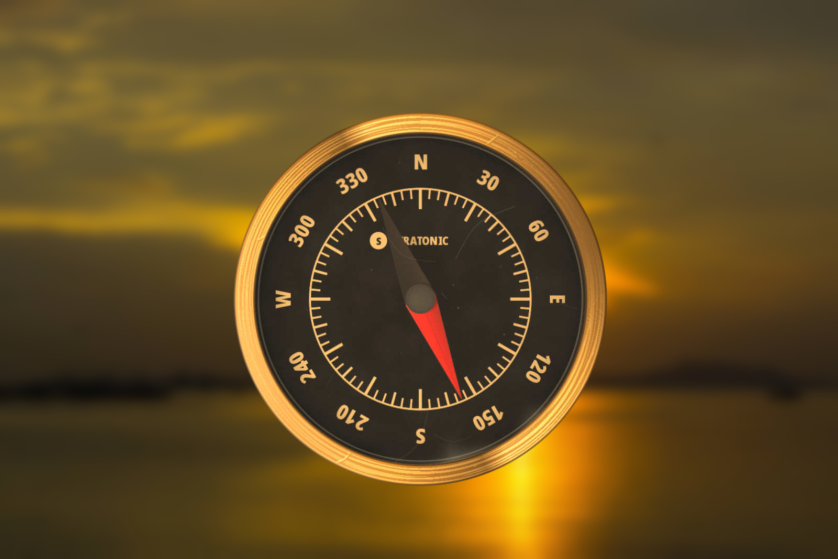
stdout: 157.5 °
